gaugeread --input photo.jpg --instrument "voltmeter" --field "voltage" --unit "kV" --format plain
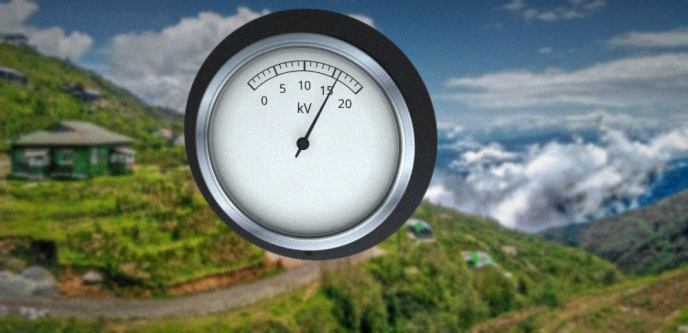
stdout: 16 kV
